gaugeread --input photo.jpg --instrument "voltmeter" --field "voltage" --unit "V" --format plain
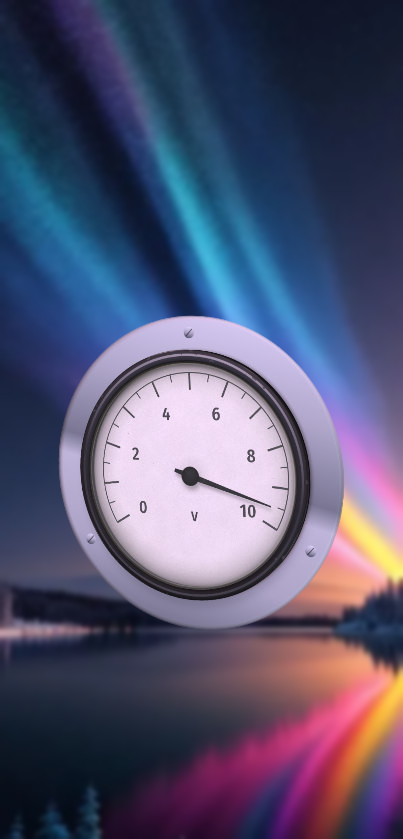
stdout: 9.5 V
